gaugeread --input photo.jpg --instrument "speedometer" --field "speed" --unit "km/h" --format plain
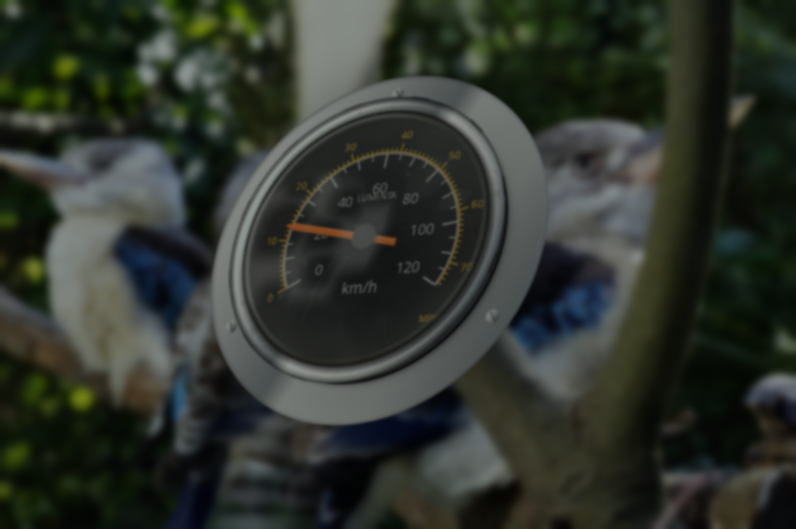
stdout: 20 km/h
